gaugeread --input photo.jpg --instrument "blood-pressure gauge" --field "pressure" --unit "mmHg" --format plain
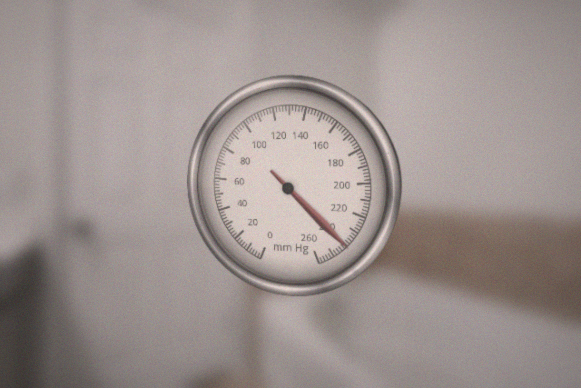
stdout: 240 mmHg
